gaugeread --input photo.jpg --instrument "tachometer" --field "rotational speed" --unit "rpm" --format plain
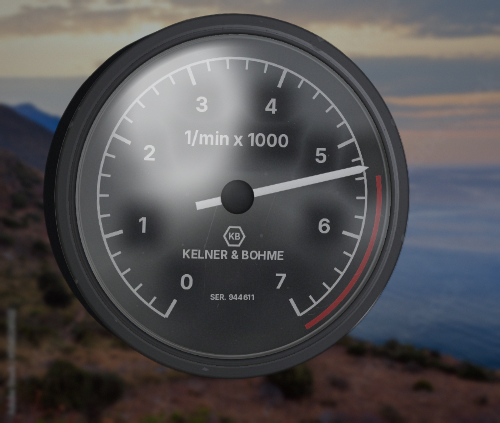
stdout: 5300 rpm
